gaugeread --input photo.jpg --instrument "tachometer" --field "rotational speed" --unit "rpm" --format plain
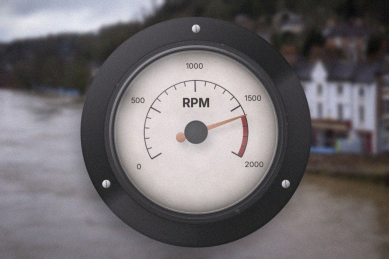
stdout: 1600 rpm
